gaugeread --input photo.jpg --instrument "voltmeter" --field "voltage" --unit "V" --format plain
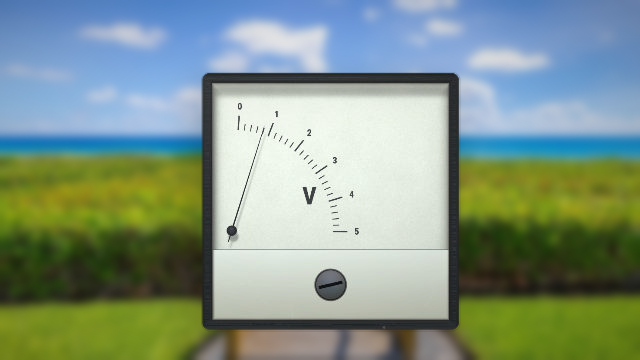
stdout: 0.8 V
